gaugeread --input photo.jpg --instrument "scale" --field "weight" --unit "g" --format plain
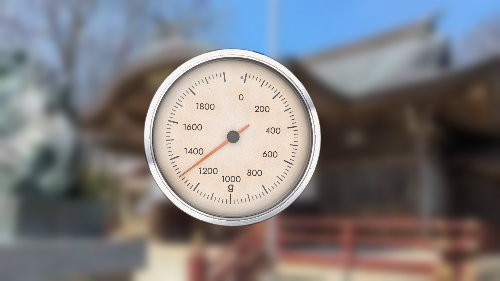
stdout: 1300 g
